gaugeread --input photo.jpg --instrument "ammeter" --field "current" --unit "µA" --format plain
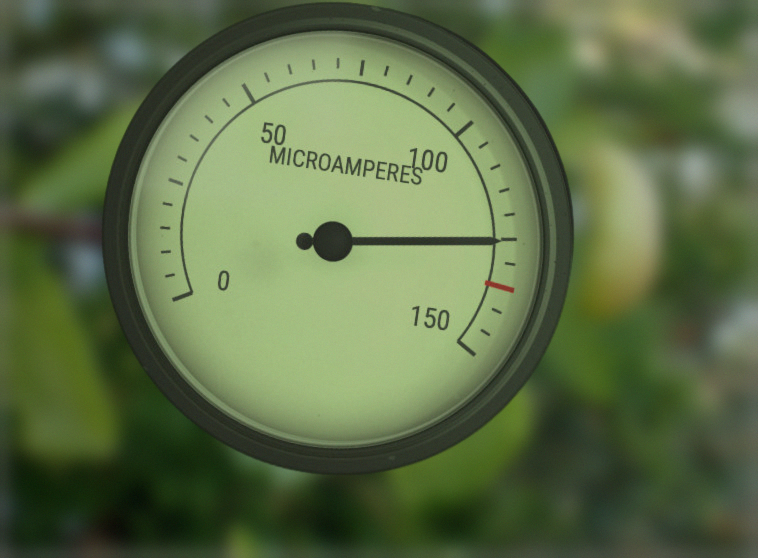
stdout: 125 µA
